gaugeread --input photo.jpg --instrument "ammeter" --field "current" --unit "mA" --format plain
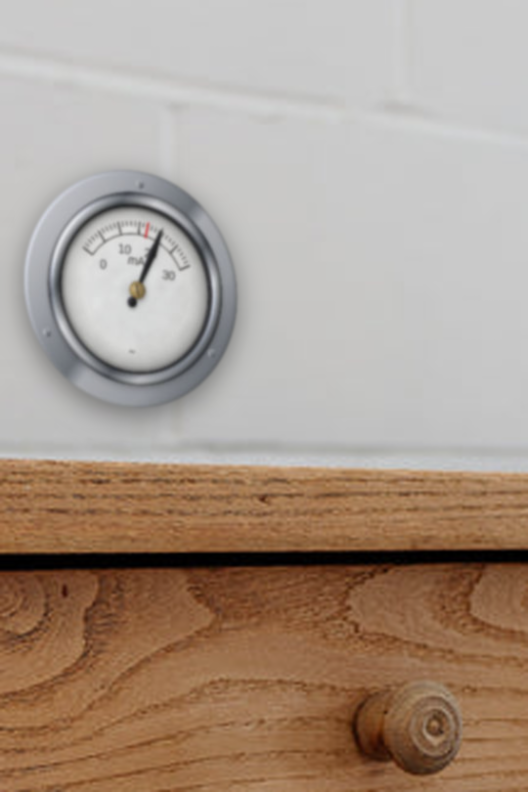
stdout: 20 mA
